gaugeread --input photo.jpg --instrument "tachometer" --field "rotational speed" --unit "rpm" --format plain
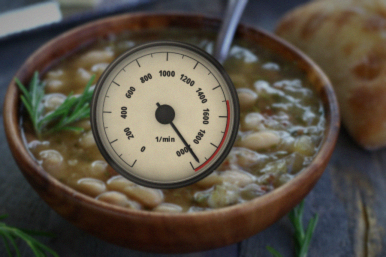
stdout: 1950 rpm
